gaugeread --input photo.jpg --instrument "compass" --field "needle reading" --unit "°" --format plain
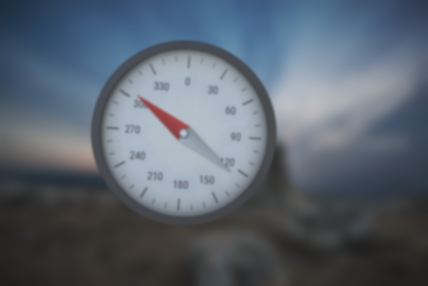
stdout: 305 °
